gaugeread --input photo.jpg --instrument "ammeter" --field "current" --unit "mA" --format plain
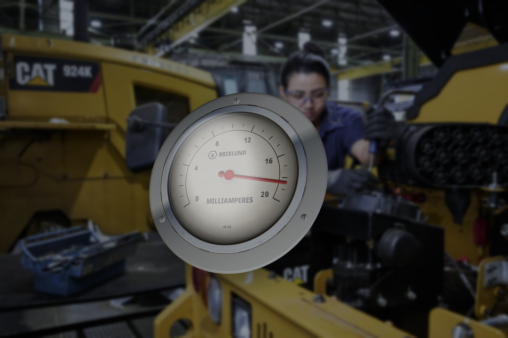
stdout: 18.5 mA
